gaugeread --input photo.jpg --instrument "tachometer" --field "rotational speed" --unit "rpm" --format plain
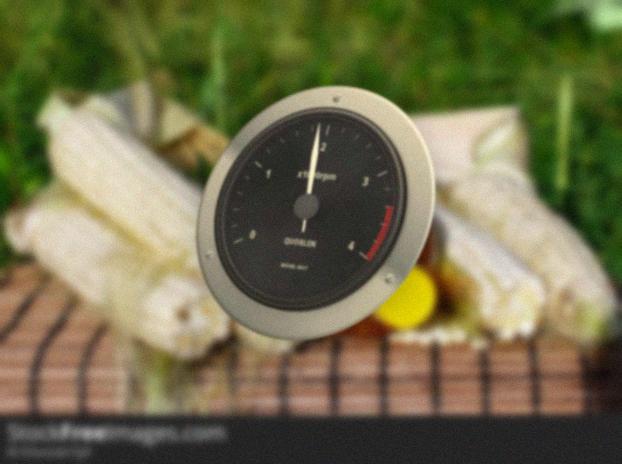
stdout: 1900 rpm
